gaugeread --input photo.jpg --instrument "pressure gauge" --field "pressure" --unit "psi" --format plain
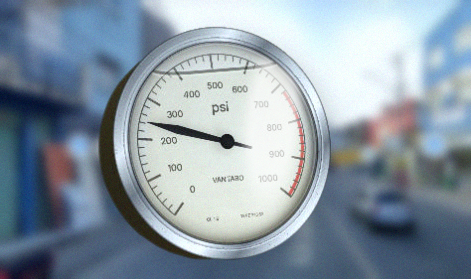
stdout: 240 psi
